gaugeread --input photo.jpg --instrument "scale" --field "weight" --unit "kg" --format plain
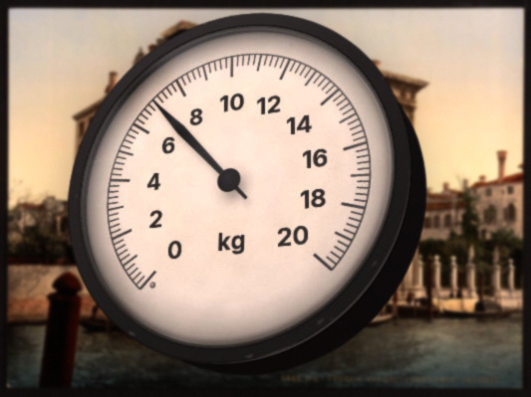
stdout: 7 kg
